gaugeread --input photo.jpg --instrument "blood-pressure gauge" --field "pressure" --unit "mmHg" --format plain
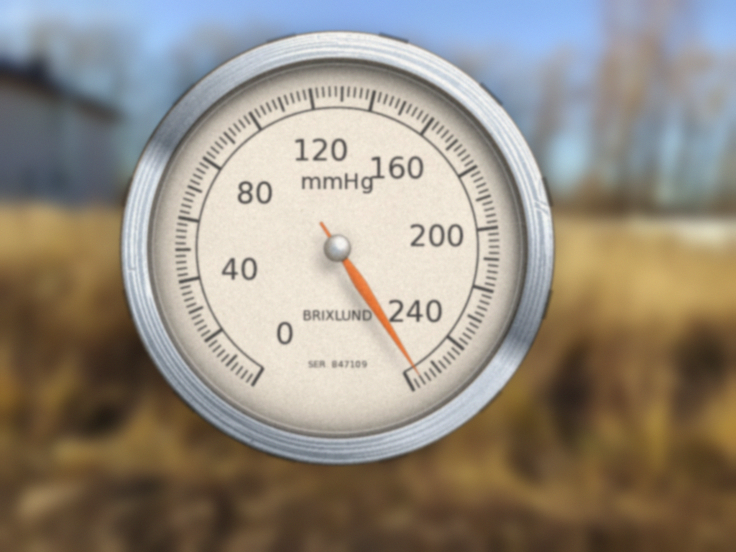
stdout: 256 mmHg
